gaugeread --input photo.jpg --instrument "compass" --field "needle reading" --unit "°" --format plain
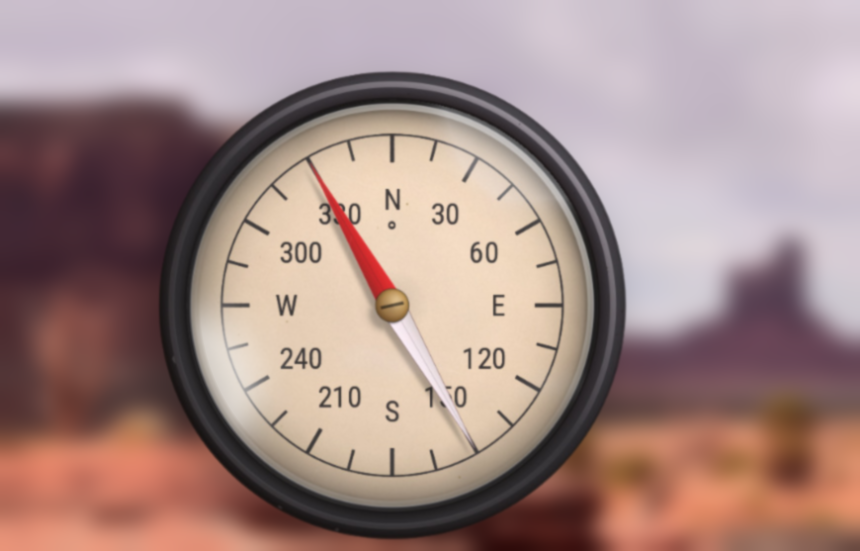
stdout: 330 °
